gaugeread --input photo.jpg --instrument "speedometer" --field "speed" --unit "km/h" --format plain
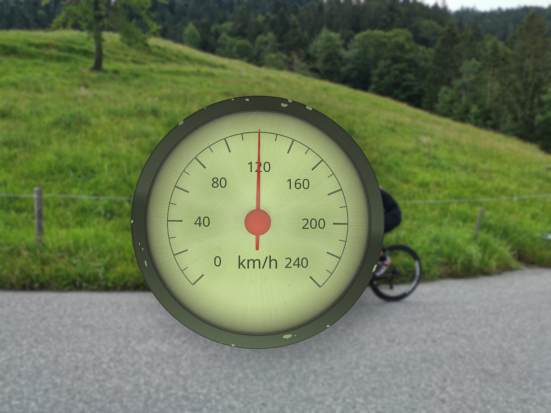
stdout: 120 km/h
